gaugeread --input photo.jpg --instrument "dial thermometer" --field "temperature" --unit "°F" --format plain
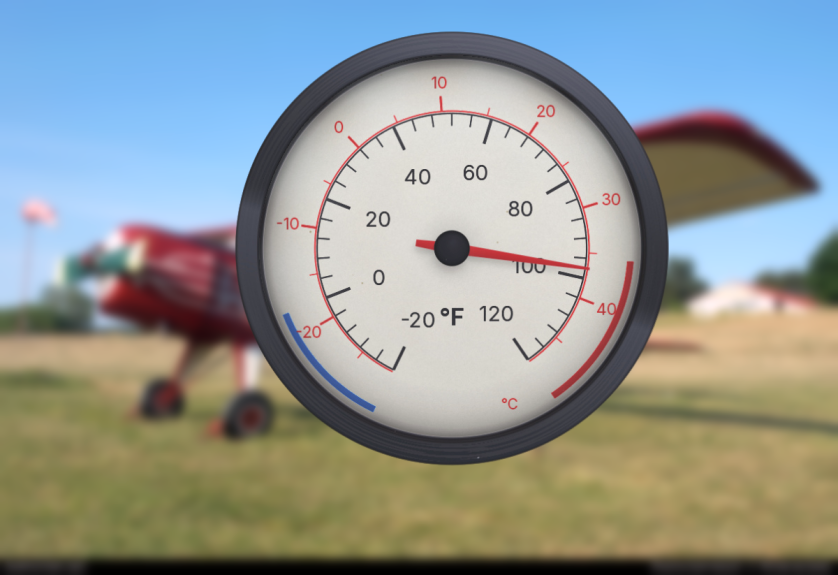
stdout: 98 °F
